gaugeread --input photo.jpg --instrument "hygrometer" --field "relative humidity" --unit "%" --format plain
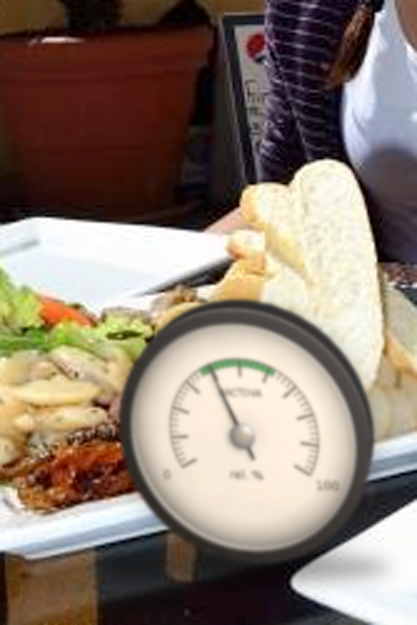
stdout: 40 %
